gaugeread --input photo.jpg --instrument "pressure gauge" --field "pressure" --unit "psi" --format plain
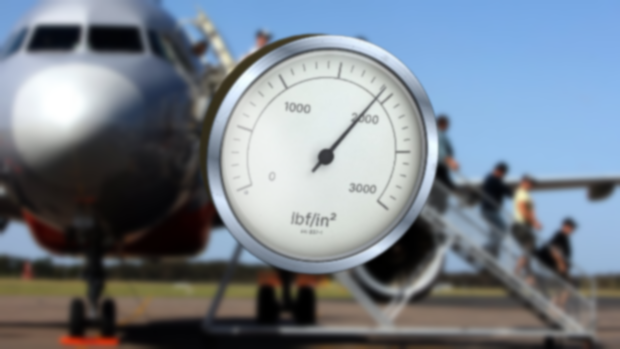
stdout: 1900 psi
